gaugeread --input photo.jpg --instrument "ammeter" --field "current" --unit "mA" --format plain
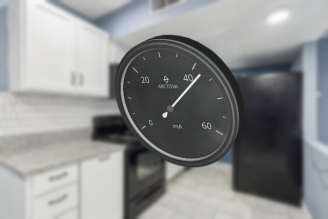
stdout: 42.5 mA
